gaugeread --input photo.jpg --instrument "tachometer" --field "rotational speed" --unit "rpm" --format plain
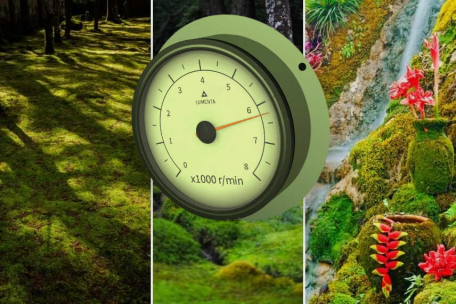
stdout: 6250 rpm
